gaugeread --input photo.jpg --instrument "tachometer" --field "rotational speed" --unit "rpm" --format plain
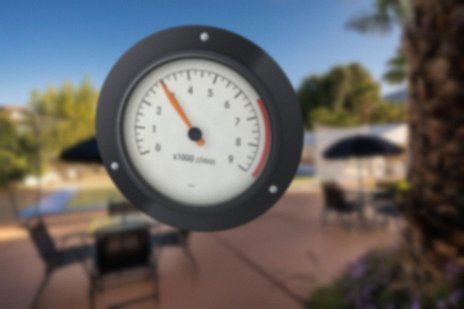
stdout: 3000 rpm
